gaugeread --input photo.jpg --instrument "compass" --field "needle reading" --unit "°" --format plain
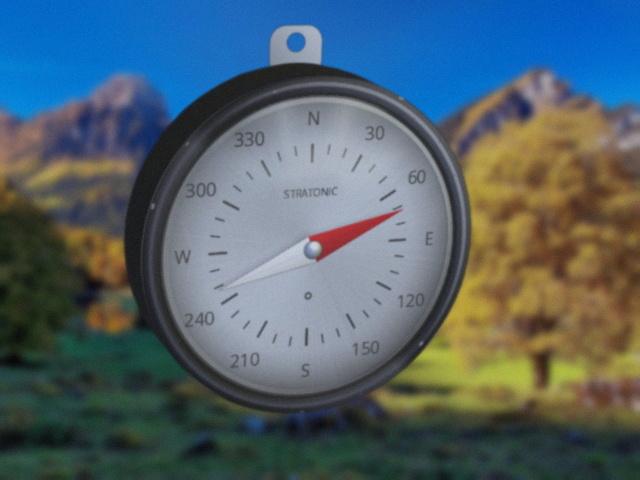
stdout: 70 °
